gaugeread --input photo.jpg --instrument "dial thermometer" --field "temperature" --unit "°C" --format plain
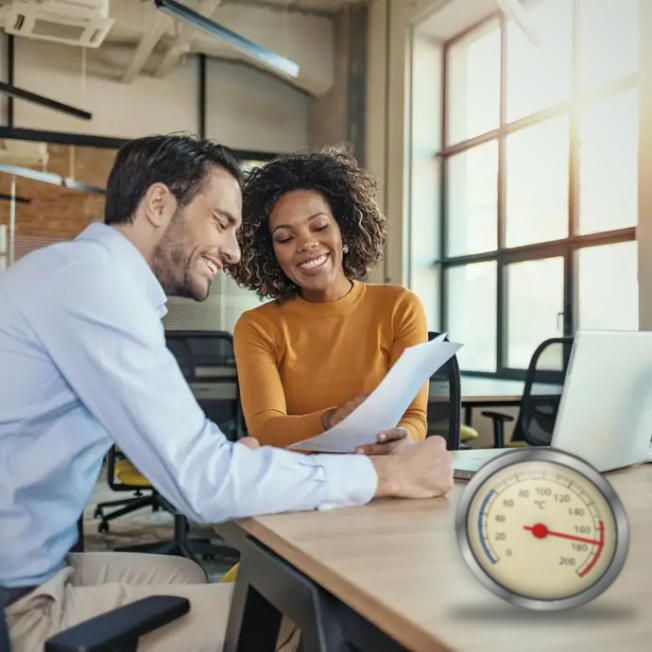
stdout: 170 °C
